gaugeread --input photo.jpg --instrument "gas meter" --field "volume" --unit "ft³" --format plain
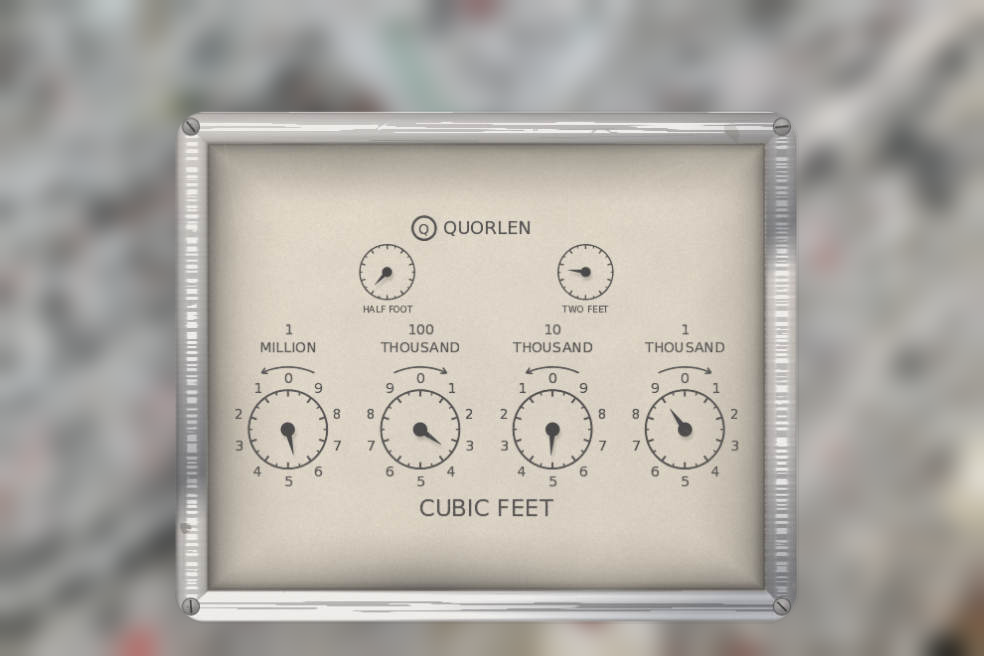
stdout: 534900 ft³
